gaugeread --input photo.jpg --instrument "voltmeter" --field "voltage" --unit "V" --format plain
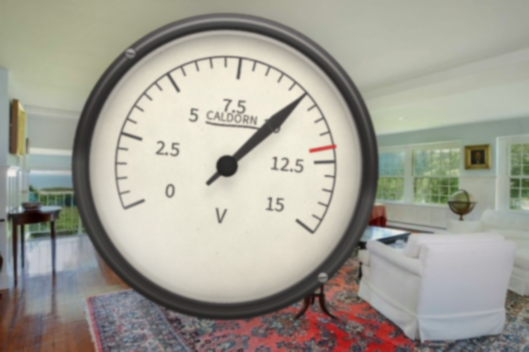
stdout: 10 V
